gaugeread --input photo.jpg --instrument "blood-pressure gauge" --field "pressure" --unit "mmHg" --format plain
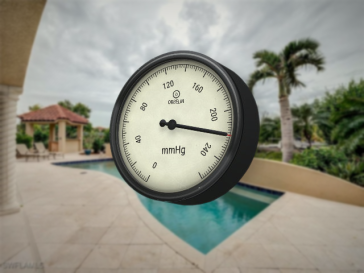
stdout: 220 mmHg
